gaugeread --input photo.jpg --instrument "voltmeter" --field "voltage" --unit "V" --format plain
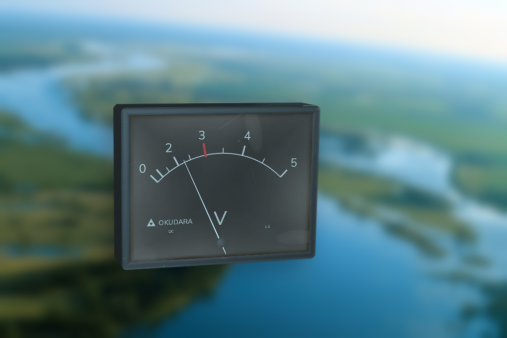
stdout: 2.25 V
